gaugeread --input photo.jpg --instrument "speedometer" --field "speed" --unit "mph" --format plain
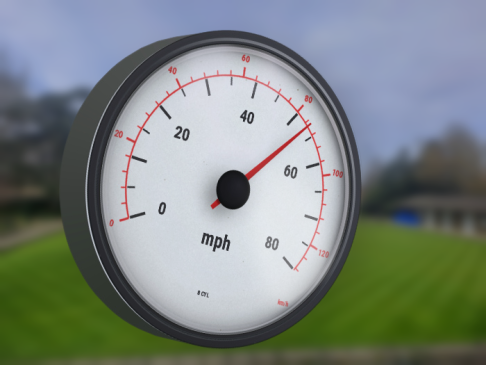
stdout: 52.5 mph
